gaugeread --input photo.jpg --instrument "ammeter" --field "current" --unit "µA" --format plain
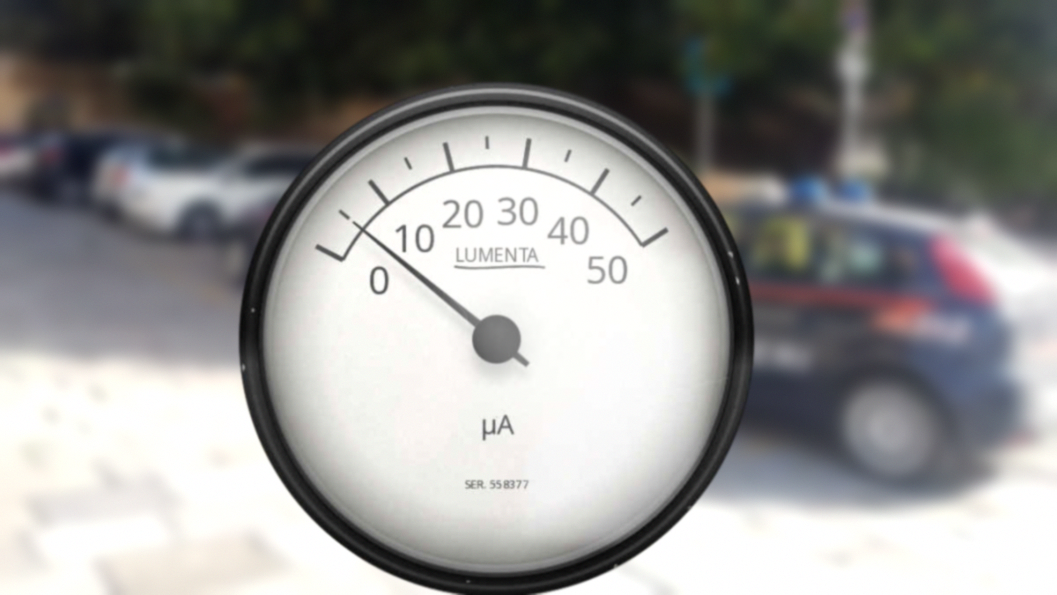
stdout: 5 µA
